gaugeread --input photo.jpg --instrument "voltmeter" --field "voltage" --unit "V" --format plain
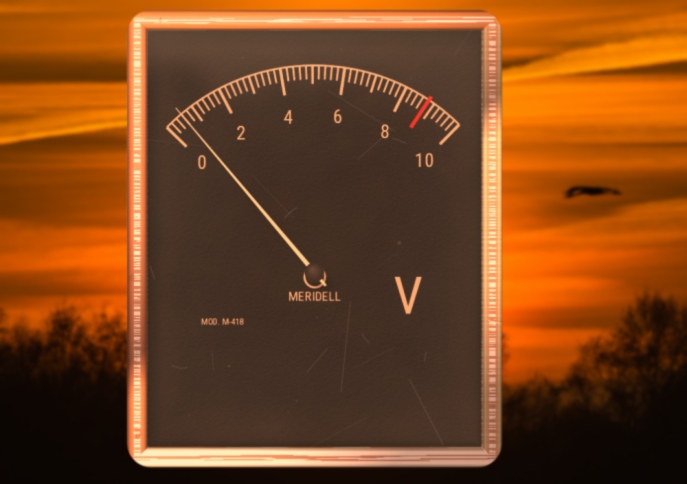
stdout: 0.6 V
